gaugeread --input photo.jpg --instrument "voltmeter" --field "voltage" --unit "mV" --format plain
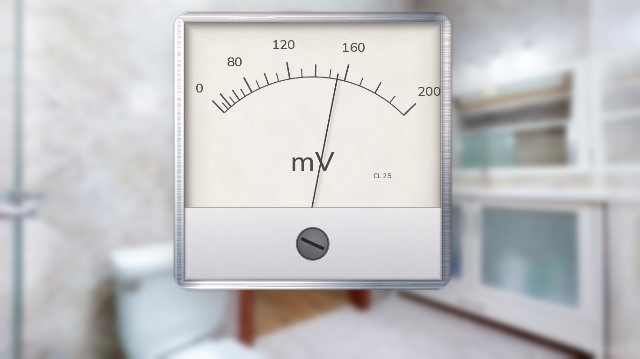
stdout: 155 mV
